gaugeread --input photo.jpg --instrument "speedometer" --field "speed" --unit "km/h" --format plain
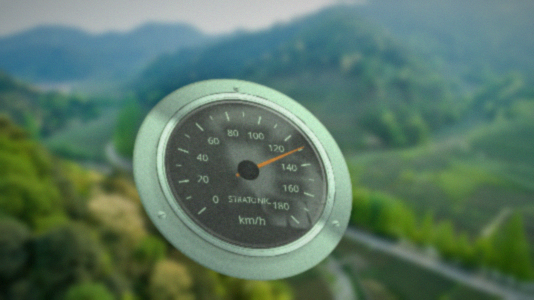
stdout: 130 km/h
